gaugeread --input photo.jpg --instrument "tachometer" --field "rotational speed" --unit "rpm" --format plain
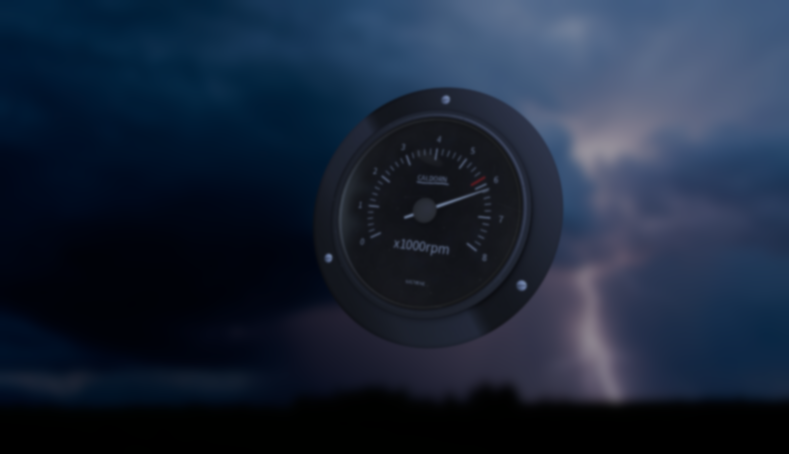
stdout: 6200 rpm
